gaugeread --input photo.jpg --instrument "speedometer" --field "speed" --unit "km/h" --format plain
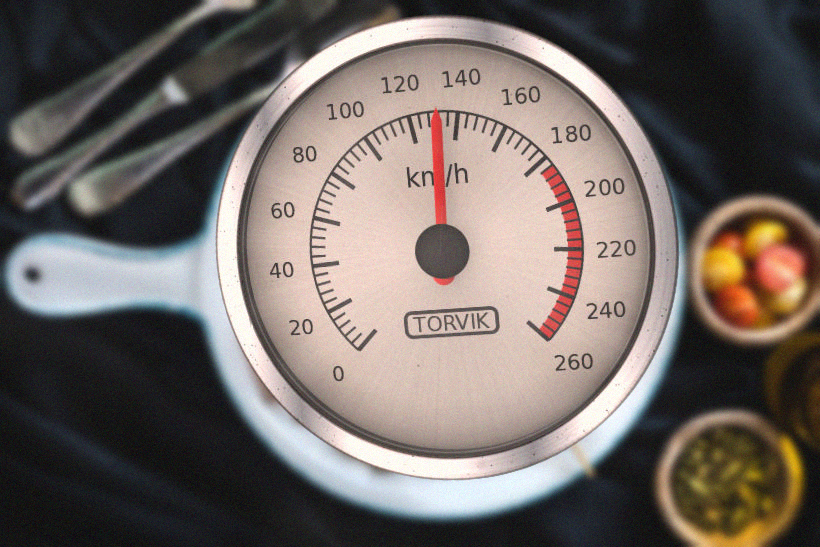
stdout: 132 km/h
